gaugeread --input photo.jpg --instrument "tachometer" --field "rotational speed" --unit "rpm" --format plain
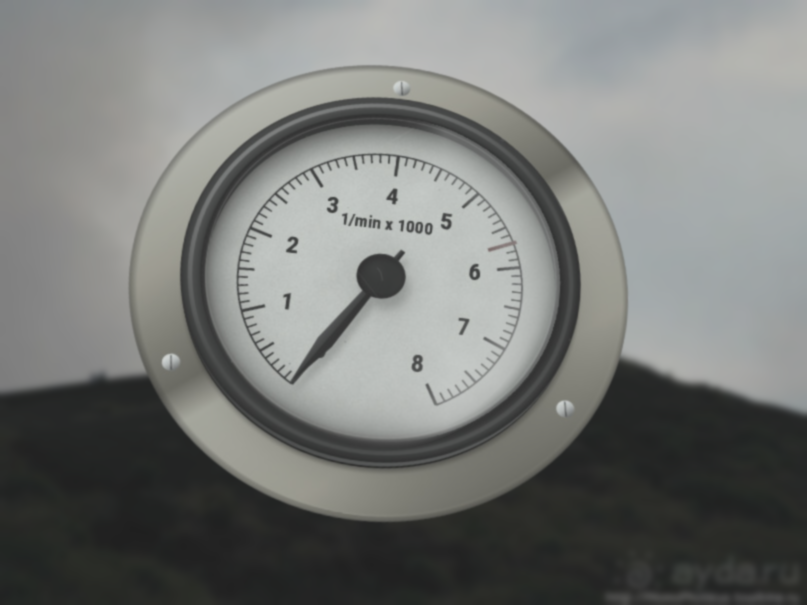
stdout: 0 rpm
